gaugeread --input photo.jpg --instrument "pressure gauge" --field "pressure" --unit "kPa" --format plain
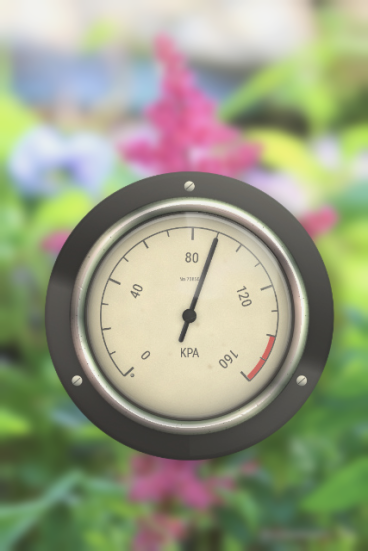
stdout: 90 kPa
